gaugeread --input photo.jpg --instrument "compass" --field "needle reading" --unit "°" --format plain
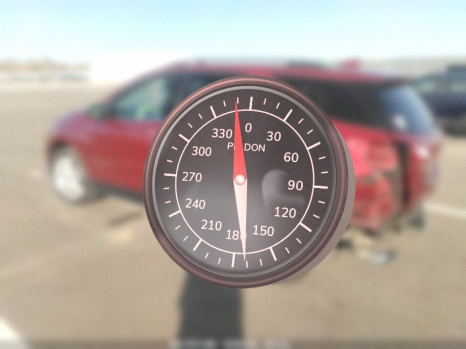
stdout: 350 °
